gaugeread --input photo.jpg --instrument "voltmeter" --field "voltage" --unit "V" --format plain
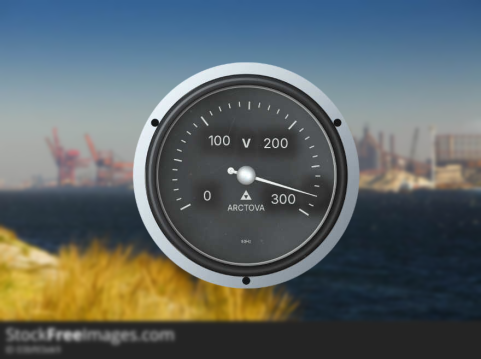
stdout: 280 V
